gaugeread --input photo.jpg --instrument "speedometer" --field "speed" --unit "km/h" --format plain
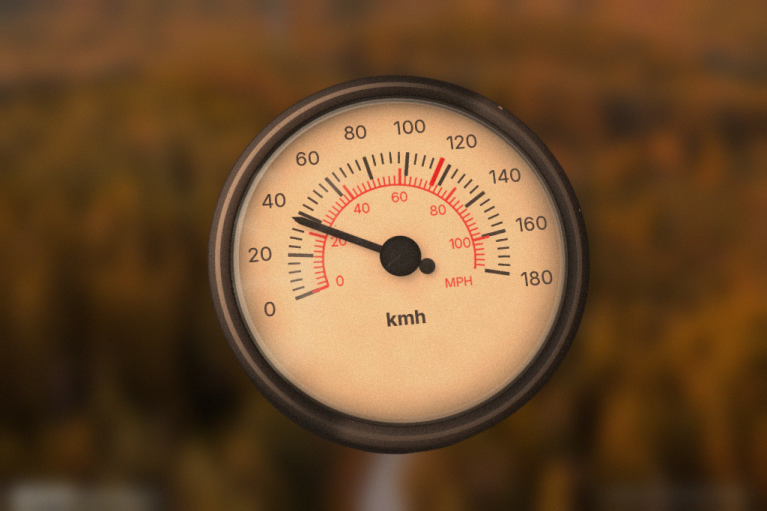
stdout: 36 km/h
